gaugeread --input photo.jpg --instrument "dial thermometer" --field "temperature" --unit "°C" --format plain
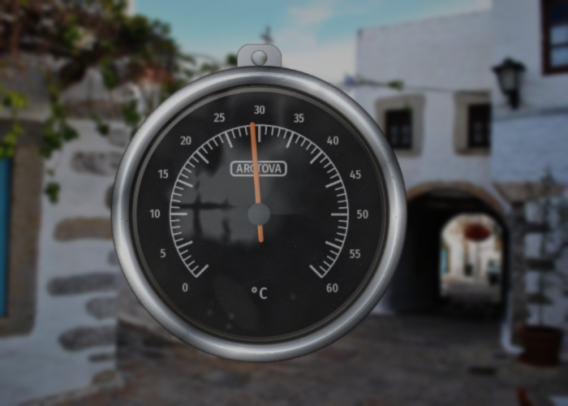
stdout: 29 °C
